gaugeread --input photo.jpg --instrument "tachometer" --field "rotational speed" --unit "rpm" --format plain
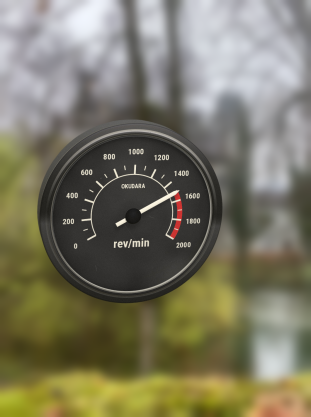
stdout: 1500 rpm
